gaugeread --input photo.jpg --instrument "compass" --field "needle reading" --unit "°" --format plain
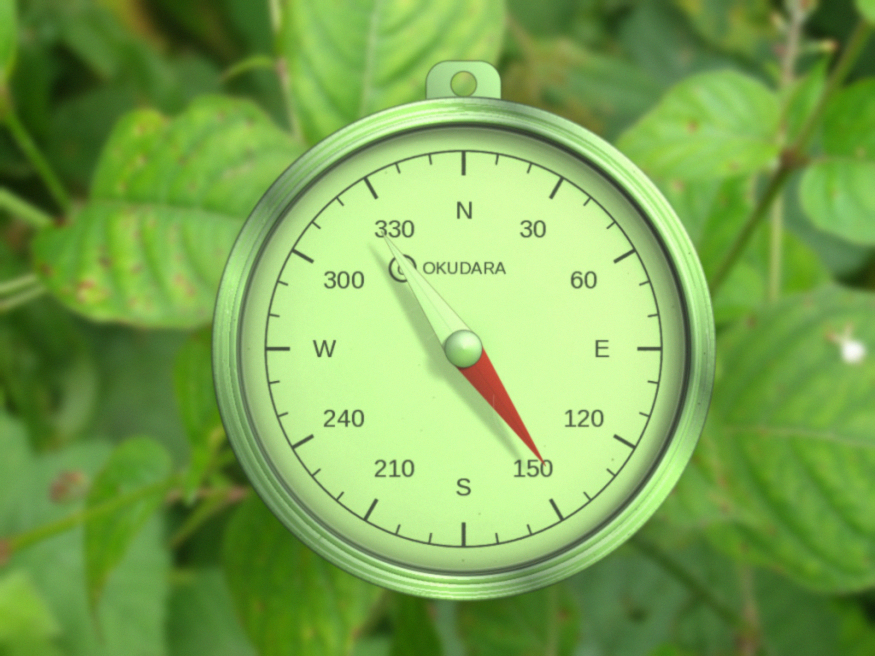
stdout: 145 °
